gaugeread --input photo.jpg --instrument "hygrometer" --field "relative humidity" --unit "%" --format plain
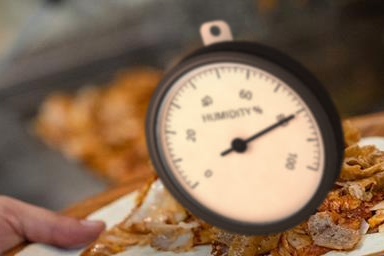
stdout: 80 %
